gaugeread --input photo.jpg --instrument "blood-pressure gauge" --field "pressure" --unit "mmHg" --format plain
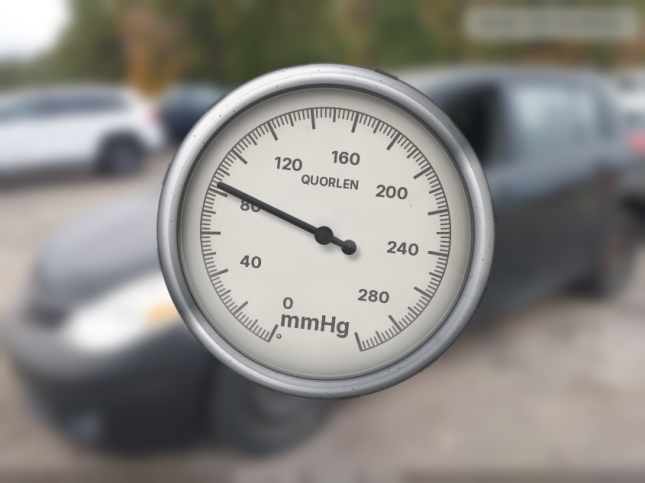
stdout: 84 mmHg
